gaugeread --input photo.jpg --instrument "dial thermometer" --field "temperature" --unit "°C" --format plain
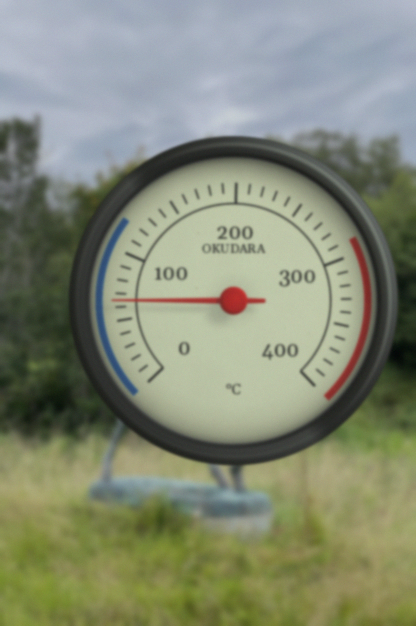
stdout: 65 °C
